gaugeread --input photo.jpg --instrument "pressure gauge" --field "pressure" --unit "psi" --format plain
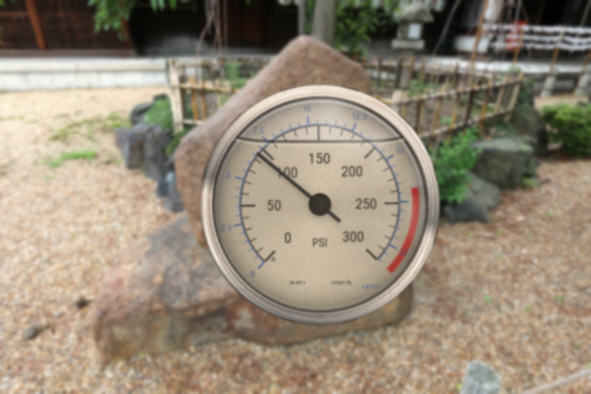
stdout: 95 psi
